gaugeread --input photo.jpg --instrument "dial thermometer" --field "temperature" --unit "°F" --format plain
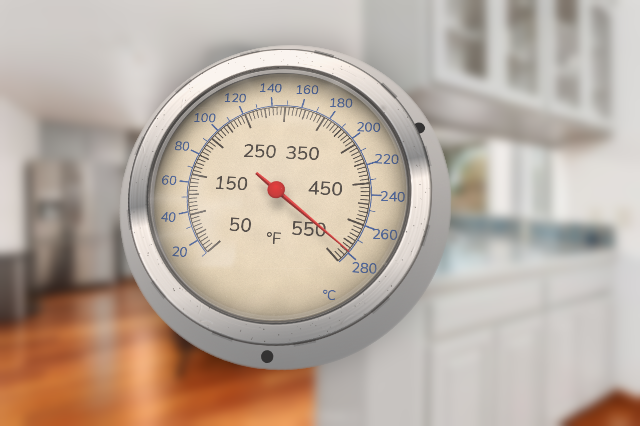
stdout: 535 °F
